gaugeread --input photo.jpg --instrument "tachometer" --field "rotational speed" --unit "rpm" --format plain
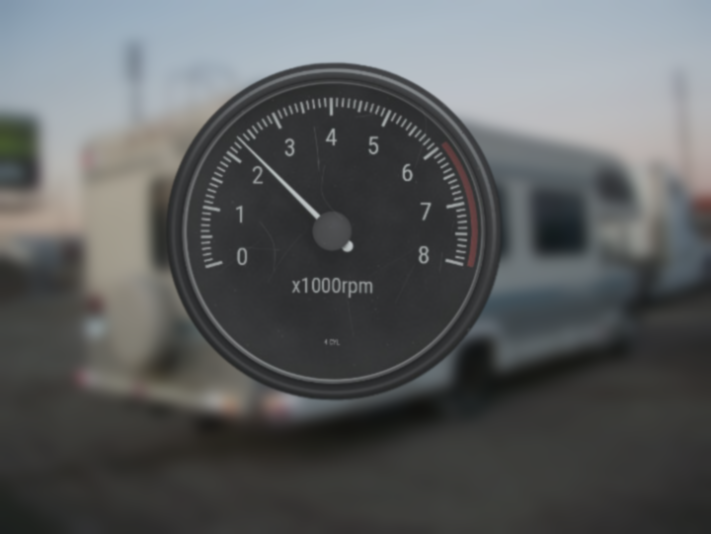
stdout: 2300 rpm
